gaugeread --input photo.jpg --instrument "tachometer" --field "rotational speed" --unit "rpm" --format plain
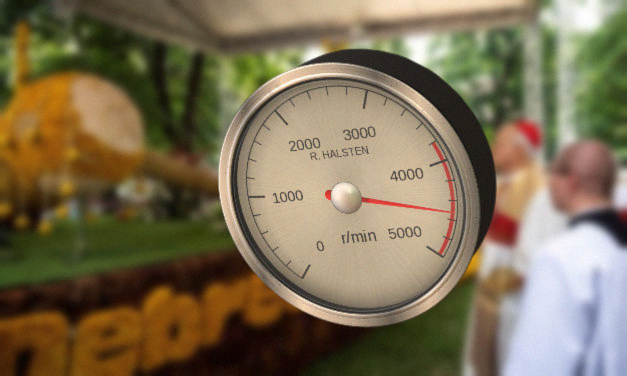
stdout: 4500 rpm
